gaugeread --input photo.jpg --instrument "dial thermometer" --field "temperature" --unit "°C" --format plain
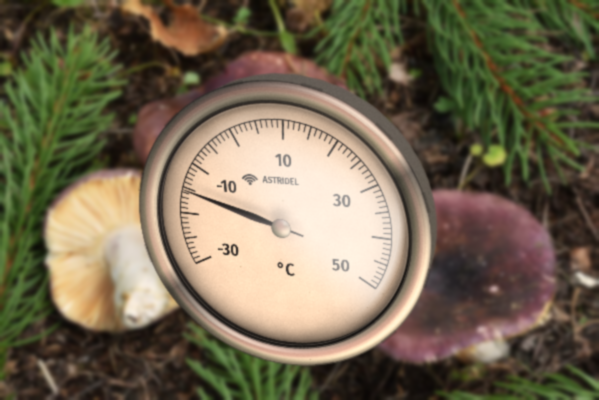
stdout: -15 °C
